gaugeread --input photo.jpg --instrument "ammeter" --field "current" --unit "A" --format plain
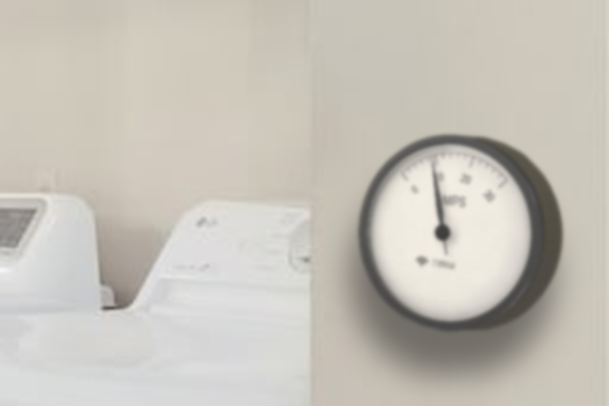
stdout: 10 A
